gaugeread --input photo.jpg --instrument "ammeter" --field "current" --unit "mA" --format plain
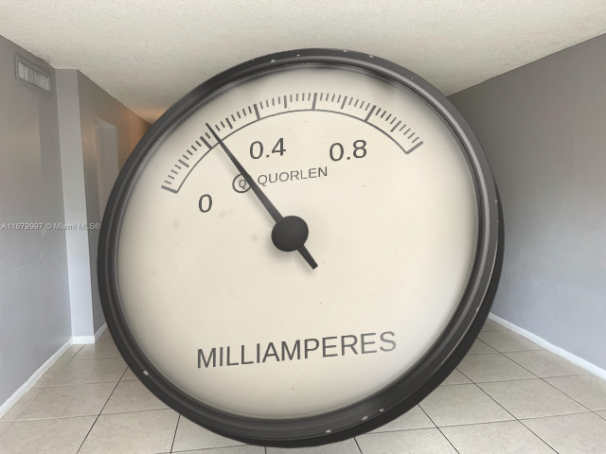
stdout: 0.24 mA
